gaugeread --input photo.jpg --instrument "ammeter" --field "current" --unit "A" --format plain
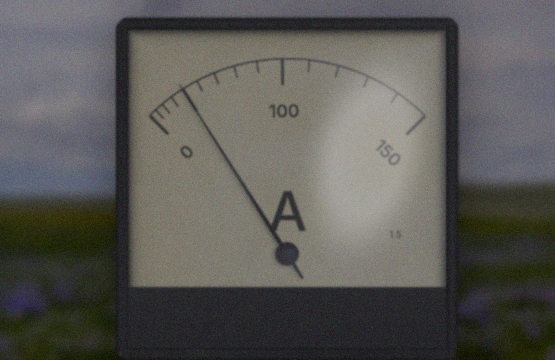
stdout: 50 A
